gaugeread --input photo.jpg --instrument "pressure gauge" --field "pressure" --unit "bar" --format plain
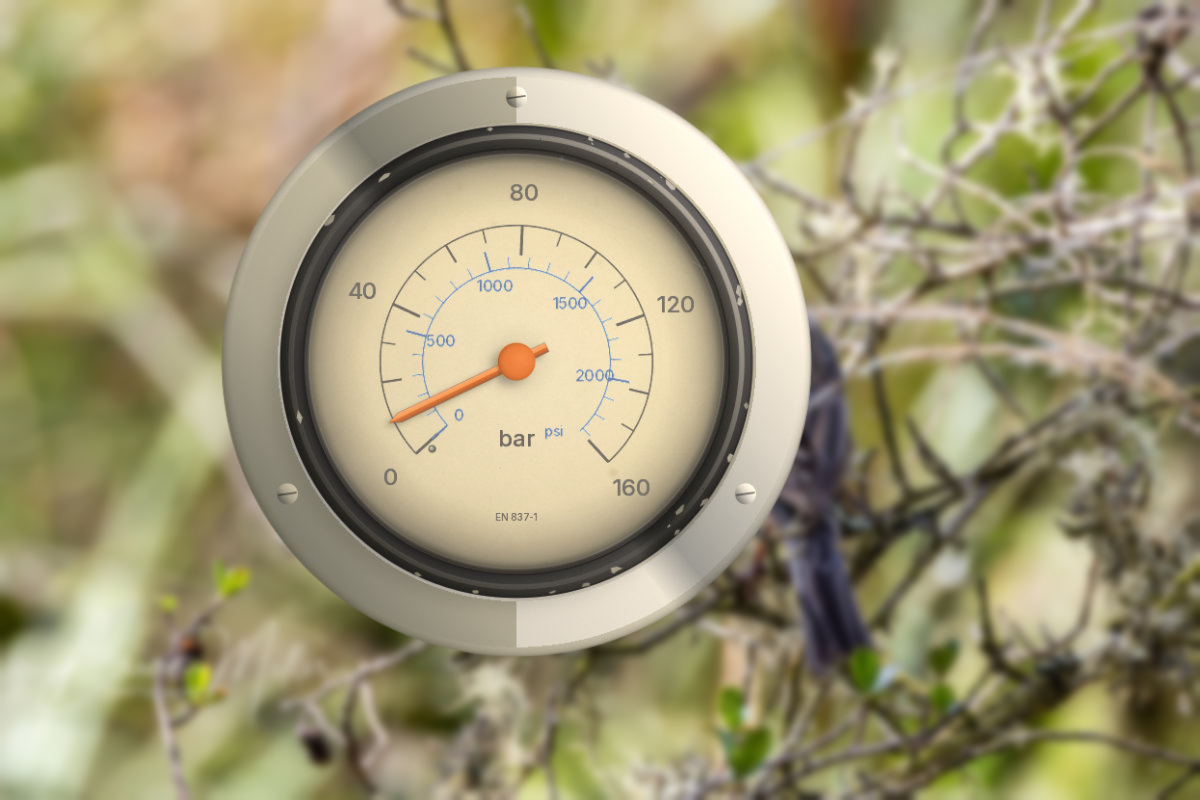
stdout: 10 bar
